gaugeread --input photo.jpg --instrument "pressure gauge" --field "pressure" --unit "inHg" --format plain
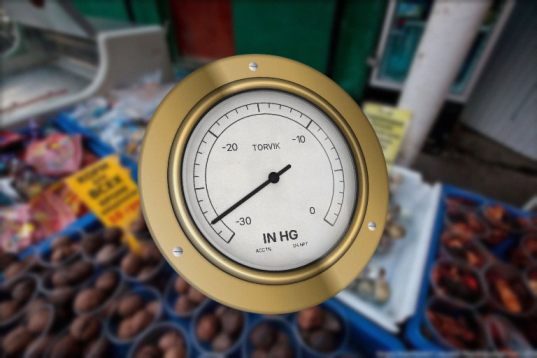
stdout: -28 inHg
